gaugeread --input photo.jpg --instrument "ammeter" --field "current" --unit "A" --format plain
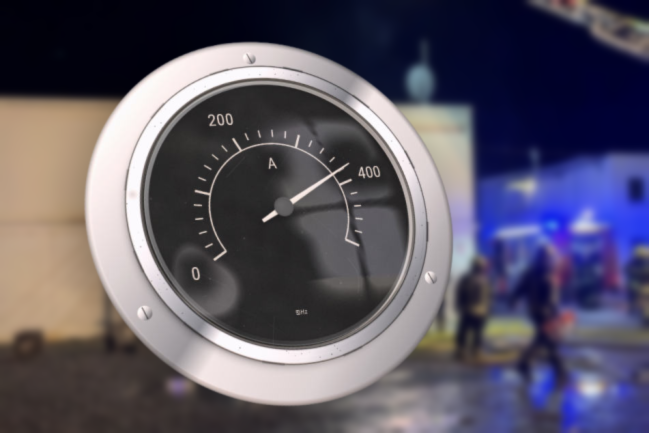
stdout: 380 A
